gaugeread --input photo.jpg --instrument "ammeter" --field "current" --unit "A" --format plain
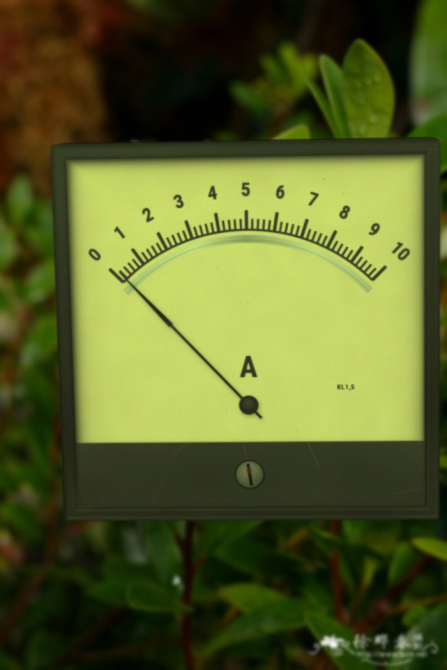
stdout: 0.2 A
